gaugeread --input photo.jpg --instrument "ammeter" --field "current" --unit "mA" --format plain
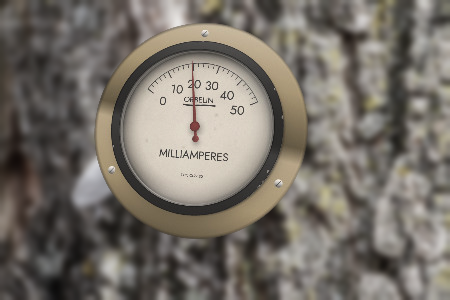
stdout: 20 mA
